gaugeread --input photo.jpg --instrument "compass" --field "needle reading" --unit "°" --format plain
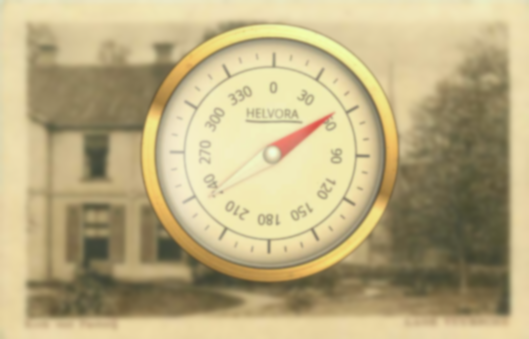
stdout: 55 °
